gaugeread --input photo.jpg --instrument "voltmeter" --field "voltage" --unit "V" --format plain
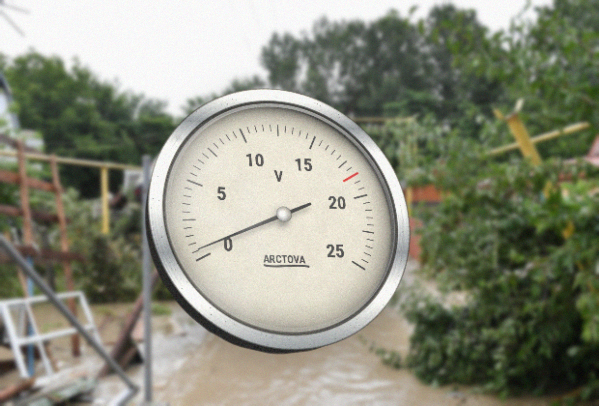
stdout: 0.5 V
